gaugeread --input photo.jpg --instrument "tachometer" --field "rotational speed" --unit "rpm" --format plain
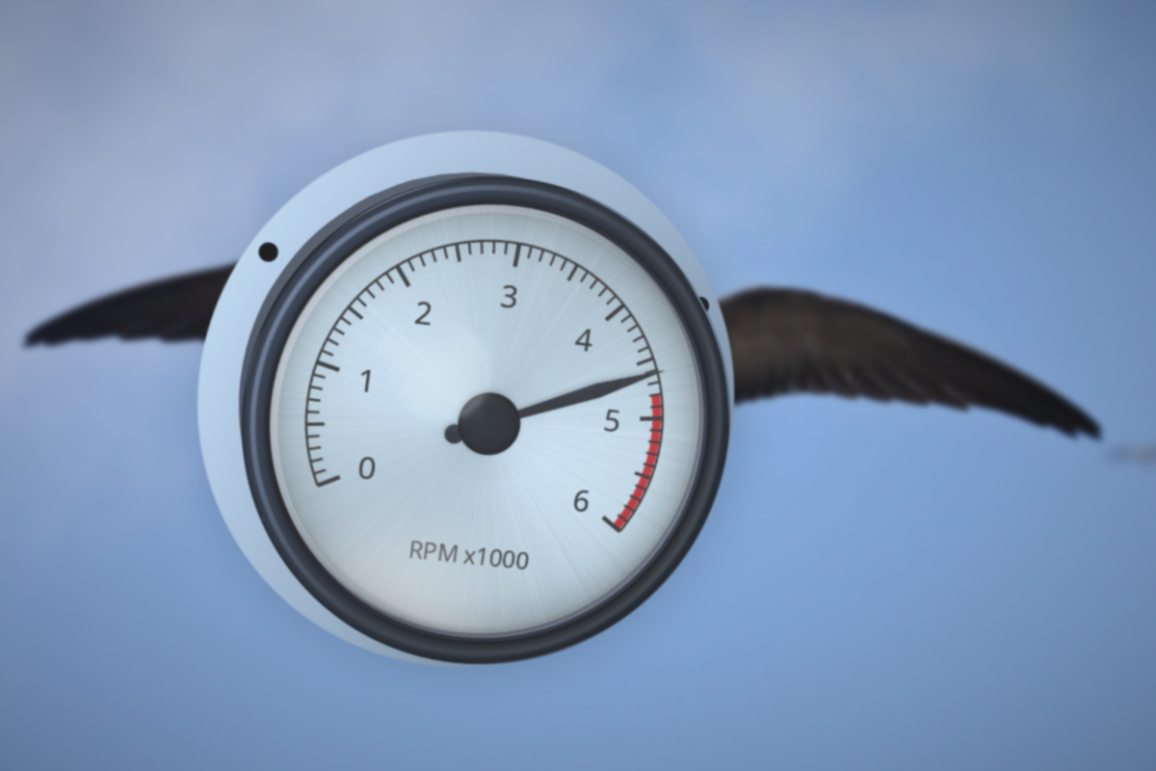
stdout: 4600 rpm
